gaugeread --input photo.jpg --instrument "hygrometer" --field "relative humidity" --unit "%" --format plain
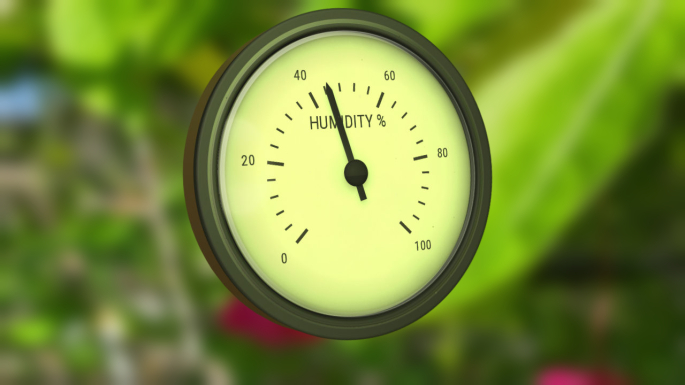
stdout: 44 %
